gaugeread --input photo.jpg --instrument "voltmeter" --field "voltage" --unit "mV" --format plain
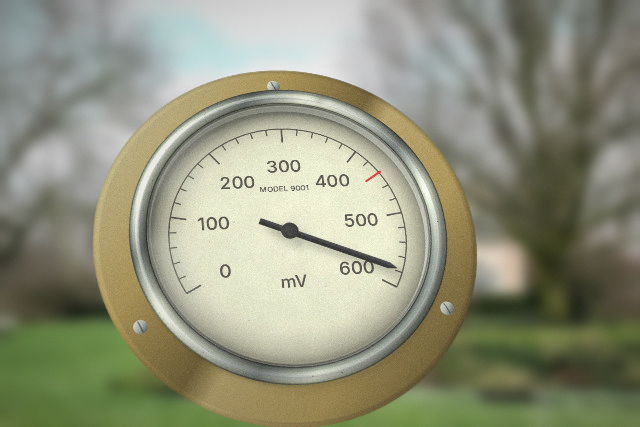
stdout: 580 mV
